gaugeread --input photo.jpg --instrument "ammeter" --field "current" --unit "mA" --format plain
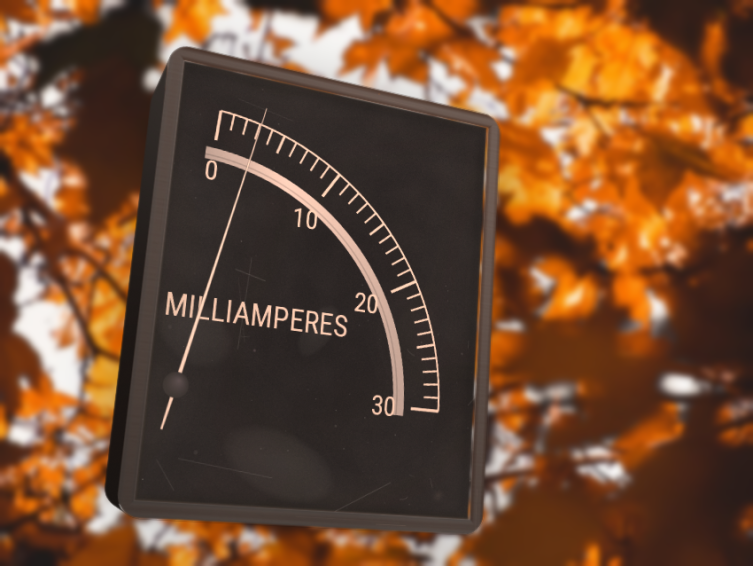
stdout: 3 mA
